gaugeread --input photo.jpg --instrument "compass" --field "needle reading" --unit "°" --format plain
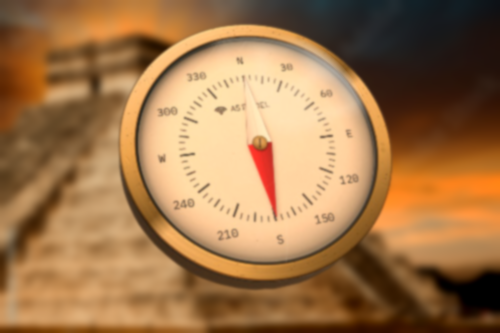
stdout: 180 °
